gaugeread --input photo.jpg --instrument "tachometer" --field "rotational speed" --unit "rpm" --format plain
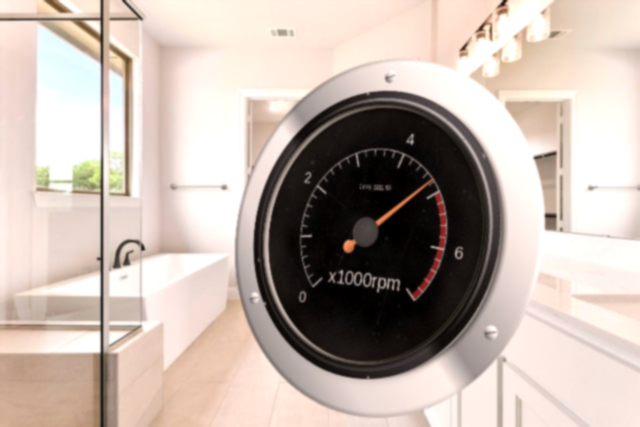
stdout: 4800 rpm
